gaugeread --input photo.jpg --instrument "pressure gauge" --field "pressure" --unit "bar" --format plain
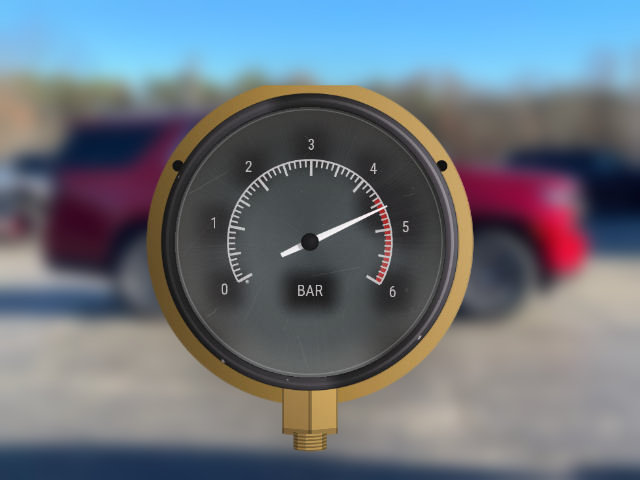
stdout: 4.6 bar
